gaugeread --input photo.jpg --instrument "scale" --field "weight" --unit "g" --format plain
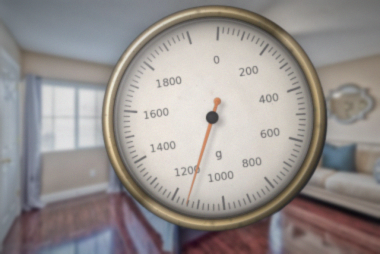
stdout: 1140 g
